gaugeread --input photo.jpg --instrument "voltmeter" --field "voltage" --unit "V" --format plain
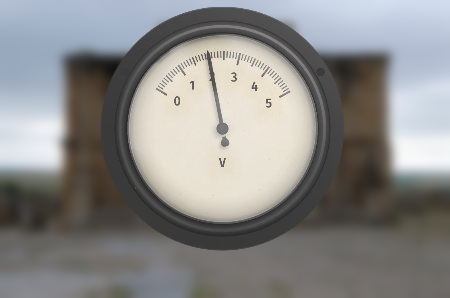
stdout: 2 V
